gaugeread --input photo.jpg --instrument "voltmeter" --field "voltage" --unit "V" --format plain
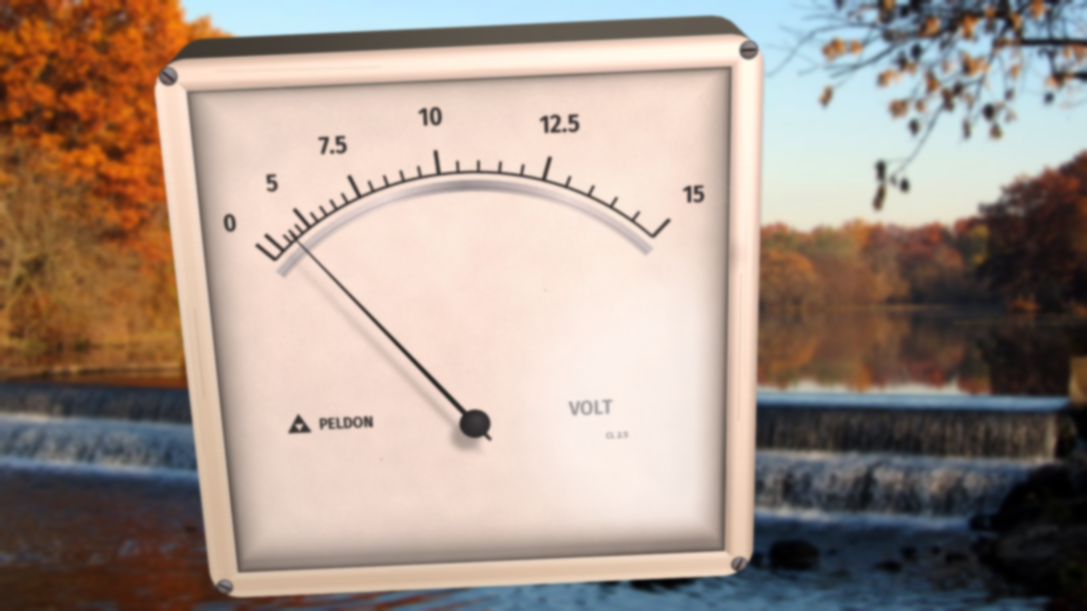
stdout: 4 V
